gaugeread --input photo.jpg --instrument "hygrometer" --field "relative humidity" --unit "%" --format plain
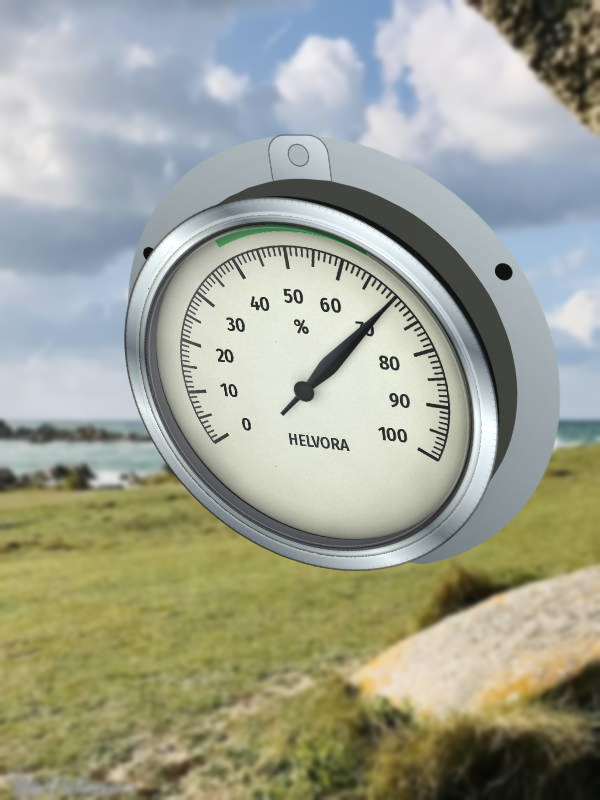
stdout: 70 %
